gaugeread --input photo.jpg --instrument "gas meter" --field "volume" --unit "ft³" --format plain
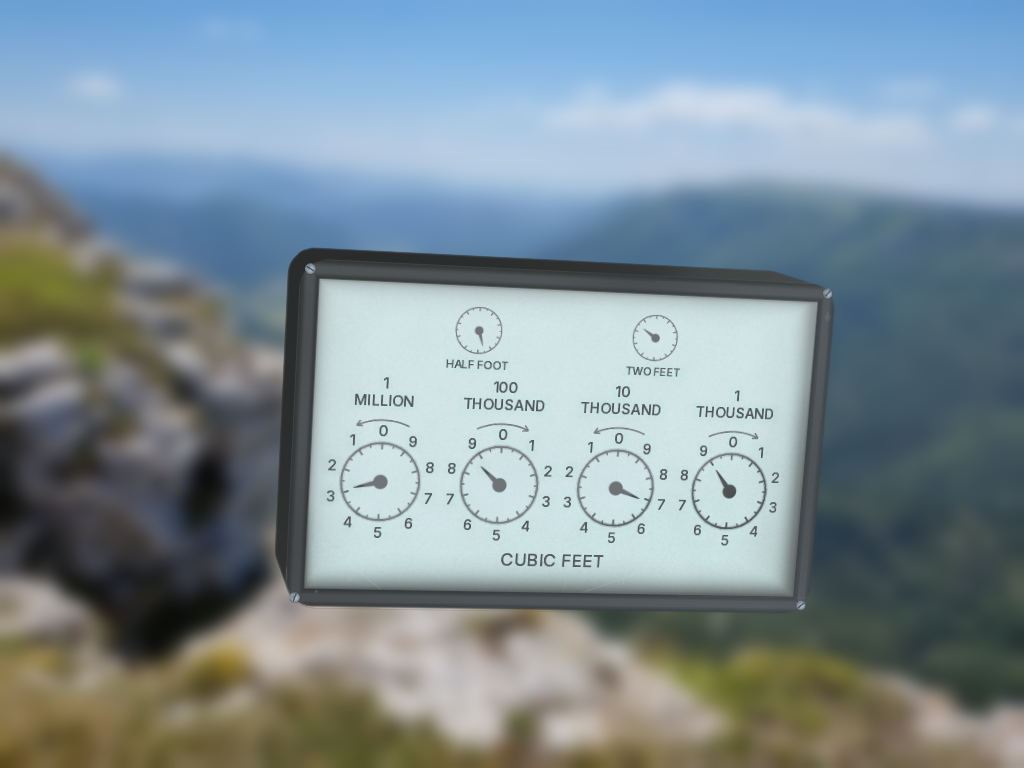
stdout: 286900 ft³
